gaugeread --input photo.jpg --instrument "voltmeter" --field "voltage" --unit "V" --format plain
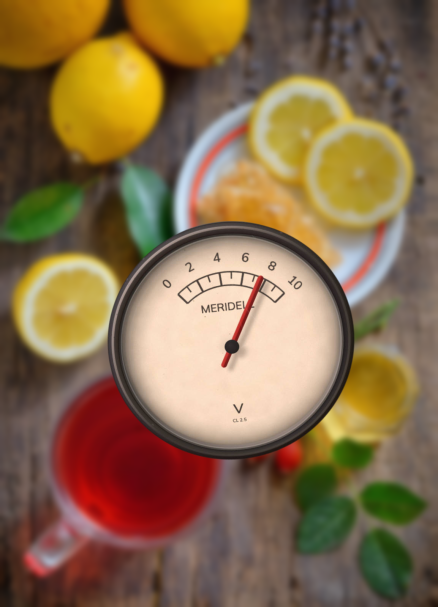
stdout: 7.5 V
